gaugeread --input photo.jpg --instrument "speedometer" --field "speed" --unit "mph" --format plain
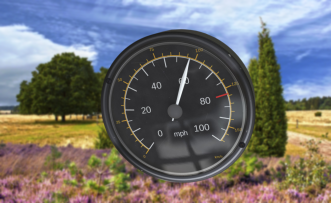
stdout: 60 mph
